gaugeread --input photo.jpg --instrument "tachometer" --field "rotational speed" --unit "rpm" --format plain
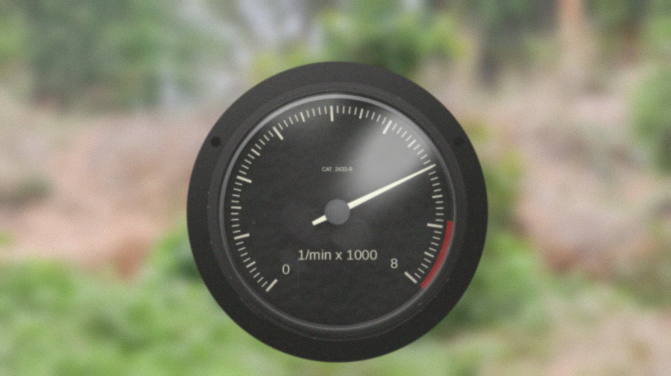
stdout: 6000 rpm
